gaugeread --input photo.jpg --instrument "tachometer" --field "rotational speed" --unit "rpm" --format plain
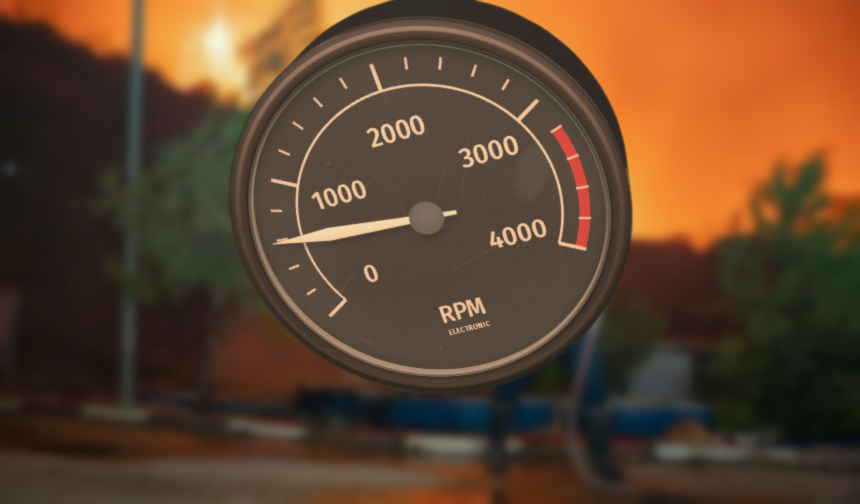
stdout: 600 rpm
